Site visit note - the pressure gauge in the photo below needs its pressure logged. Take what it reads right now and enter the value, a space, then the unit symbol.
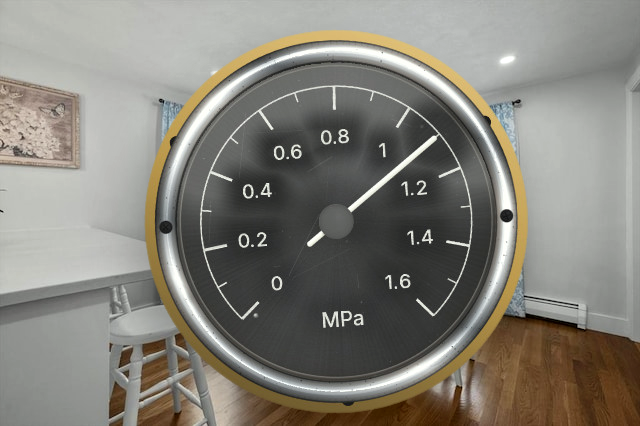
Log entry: 1.1 MPa
